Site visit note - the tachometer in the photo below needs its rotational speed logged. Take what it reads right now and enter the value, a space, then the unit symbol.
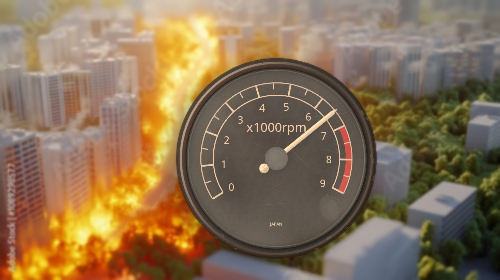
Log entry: 6500 rpm
